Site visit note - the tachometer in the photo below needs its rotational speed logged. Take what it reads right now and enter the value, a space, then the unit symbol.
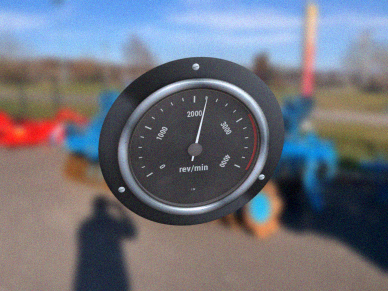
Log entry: 2200 rpm
